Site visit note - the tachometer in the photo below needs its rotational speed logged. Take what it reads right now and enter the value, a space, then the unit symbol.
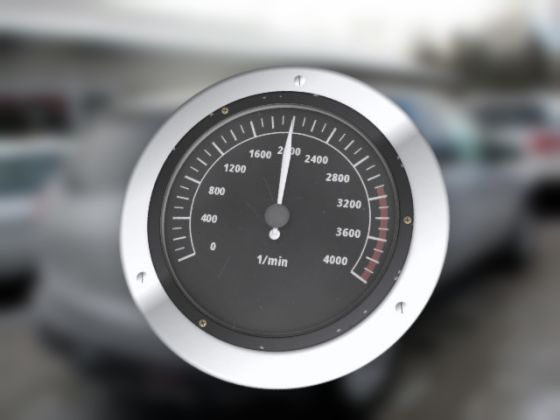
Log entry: 2000 rpm
